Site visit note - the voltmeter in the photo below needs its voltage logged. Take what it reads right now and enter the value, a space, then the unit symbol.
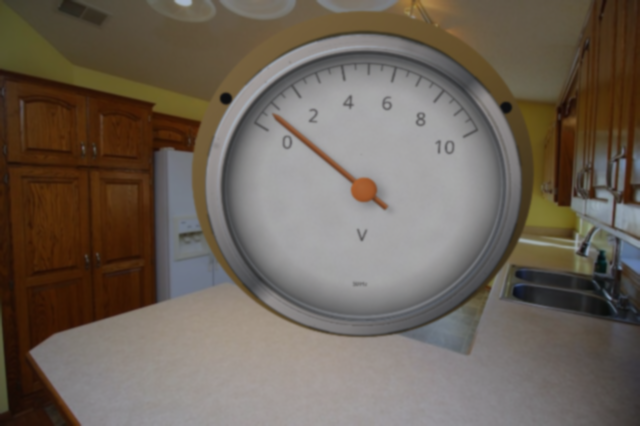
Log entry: 0.75 V
